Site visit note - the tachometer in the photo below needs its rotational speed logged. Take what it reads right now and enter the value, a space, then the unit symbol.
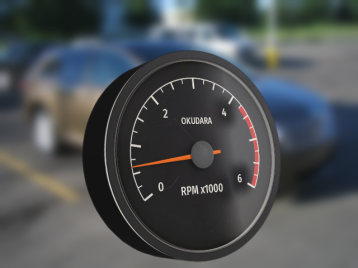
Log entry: 625 rpm
